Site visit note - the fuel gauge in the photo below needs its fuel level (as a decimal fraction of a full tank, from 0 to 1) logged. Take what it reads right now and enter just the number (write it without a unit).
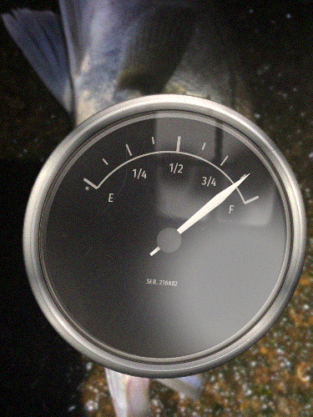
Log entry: 0.875
